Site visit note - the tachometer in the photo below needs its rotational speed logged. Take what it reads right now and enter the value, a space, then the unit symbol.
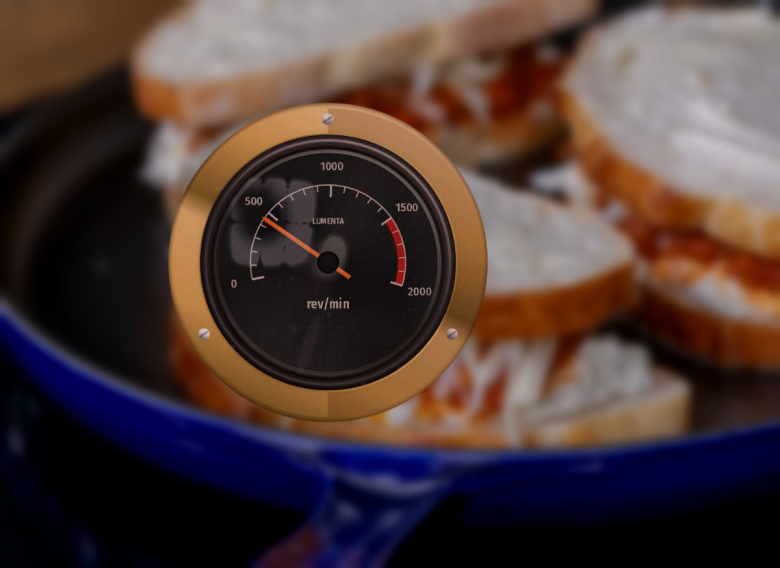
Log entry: 450 rpm
